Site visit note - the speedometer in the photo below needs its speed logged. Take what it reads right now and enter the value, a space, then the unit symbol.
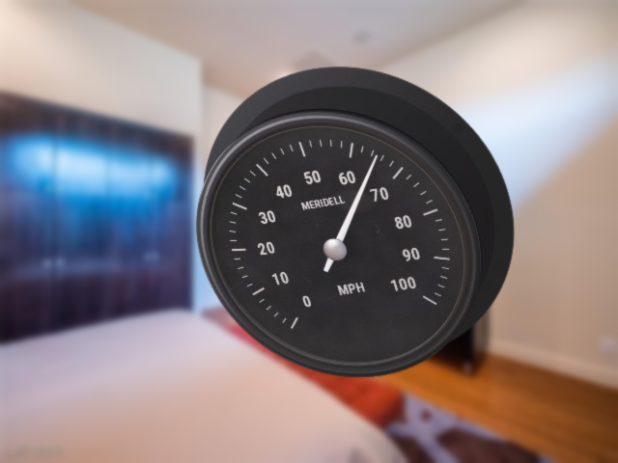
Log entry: 65 mph
